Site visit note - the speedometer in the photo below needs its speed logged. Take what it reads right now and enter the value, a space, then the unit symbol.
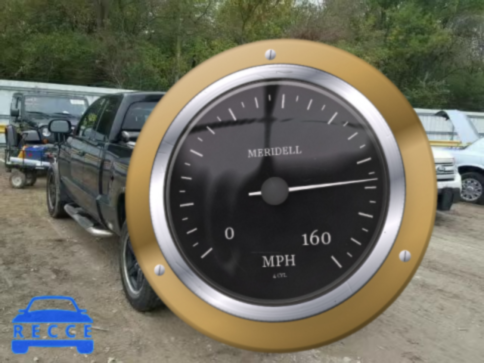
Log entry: 127.5 mph
